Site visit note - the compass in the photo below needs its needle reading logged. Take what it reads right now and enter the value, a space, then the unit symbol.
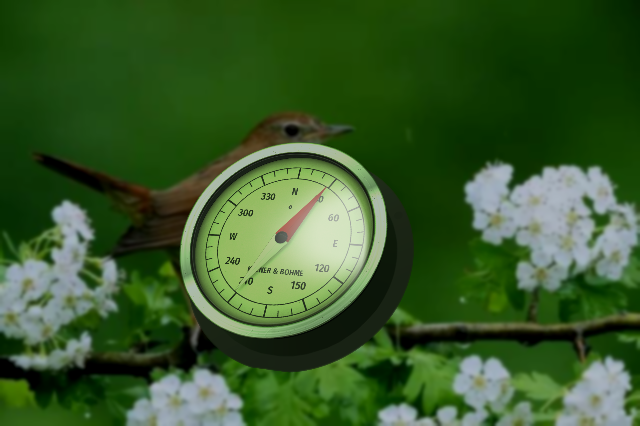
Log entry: 30 °
